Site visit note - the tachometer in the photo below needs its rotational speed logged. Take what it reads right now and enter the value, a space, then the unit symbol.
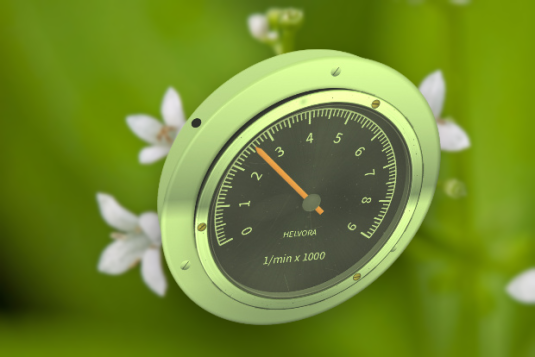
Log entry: 2600 rpm
